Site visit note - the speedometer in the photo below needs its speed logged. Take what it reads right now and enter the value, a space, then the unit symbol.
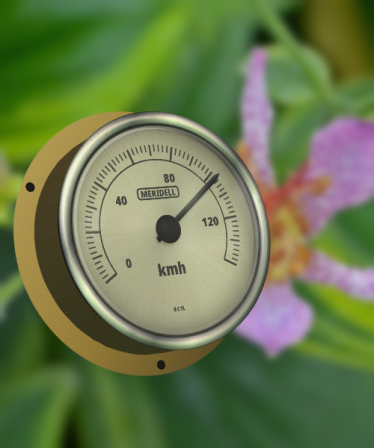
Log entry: 102 km/h
